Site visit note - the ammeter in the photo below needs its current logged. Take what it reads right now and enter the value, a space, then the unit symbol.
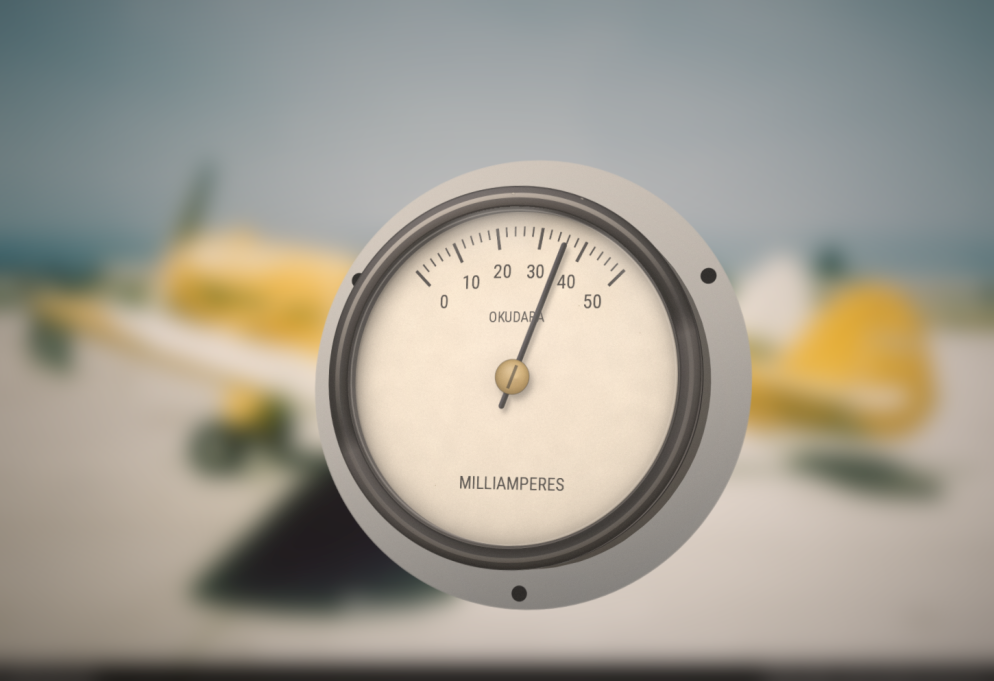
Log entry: 36 mA
